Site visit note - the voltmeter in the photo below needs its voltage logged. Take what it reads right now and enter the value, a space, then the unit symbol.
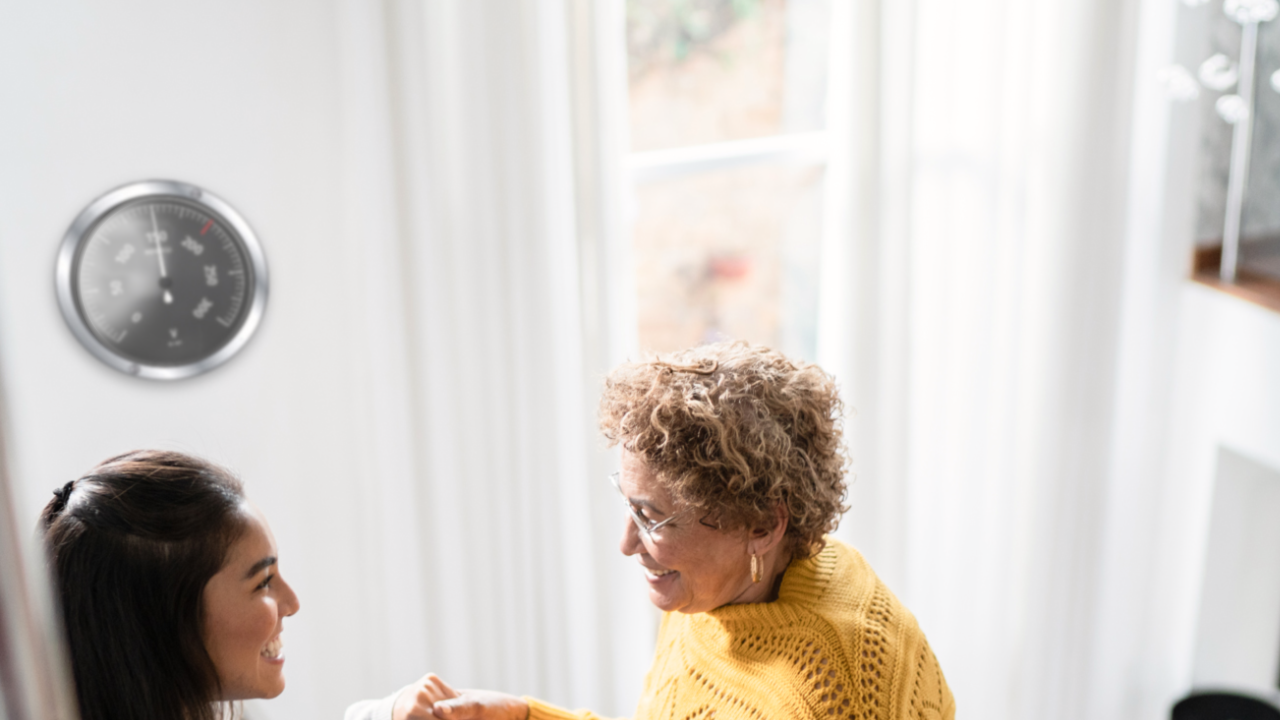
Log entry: 150 V
